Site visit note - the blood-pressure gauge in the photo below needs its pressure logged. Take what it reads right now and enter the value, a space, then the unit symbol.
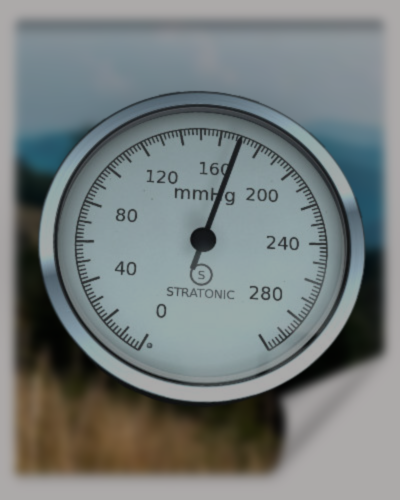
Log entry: 170 mmHg
